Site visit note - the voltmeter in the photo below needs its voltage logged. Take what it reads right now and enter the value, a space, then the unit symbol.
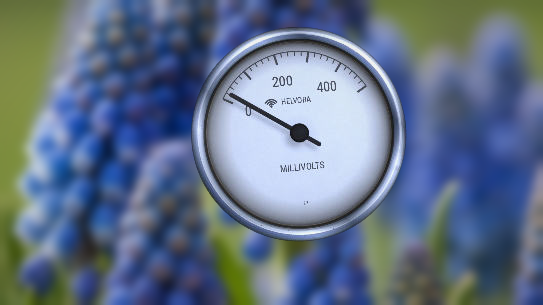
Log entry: 20 mV
